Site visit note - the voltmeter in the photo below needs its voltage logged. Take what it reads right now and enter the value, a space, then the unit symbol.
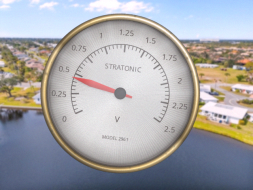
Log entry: 0.45 V
